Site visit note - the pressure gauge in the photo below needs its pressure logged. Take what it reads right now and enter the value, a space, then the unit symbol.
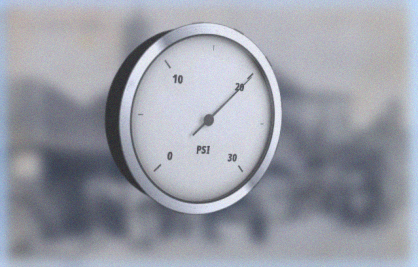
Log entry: 20 psi
